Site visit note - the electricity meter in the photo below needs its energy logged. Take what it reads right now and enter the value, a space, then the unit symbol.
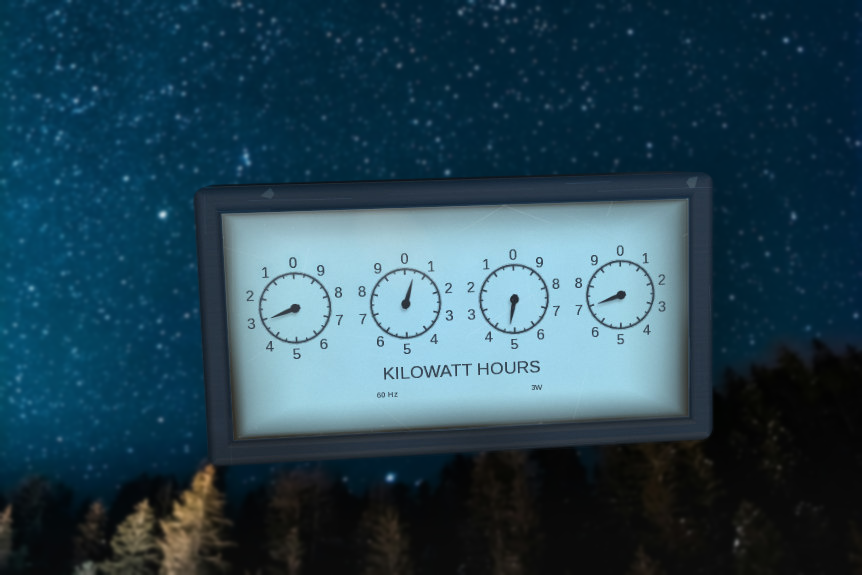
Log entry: 3047 kWh
